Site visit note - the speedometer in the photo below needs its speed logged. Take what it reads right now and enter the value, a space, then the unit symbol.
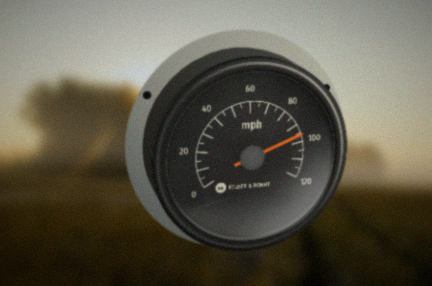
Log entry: 95 mph
